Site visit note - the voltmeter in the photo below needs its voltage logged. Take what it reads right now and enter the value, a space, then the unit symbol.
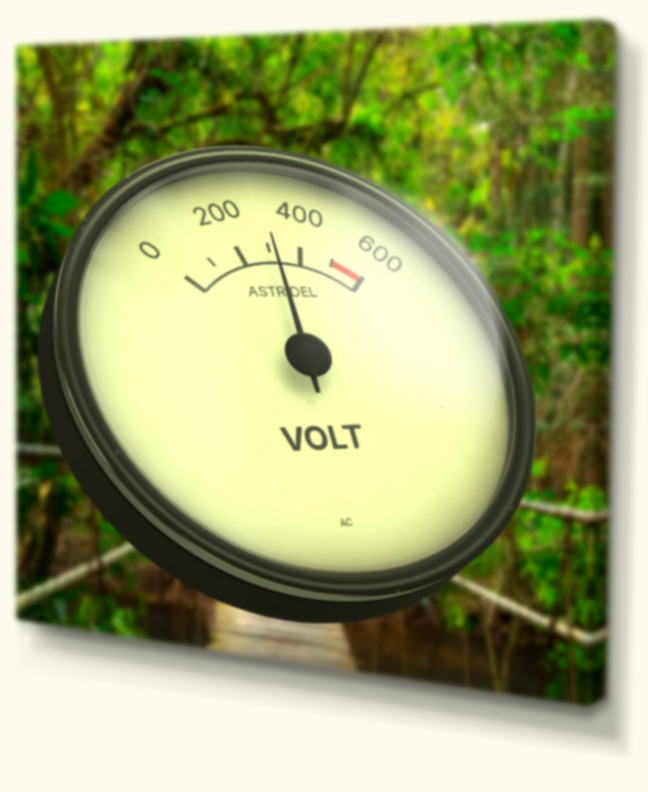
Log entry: 300 V
